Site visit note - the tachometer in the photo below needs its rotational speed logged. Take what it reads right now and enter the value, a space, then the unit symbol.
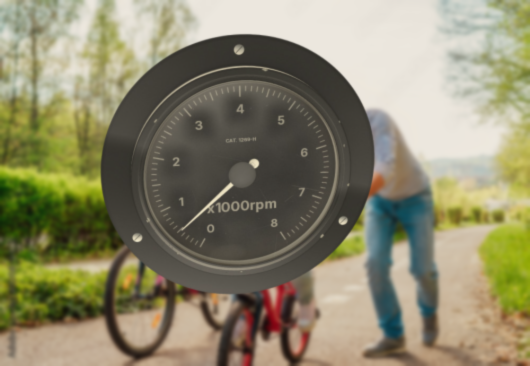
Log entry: 500 rpm
